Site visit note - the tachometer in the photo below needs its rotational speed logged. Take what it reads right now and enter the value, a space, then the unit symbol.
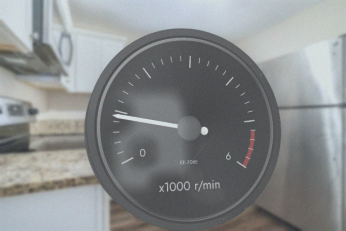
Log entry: 900 rpm
